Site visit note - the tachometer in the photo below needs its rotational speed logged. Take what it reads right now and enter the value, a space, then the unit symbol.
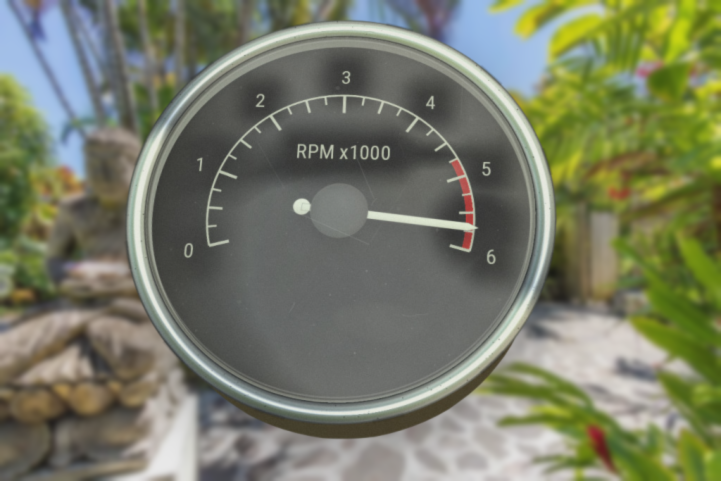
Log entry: 5750 rpm
